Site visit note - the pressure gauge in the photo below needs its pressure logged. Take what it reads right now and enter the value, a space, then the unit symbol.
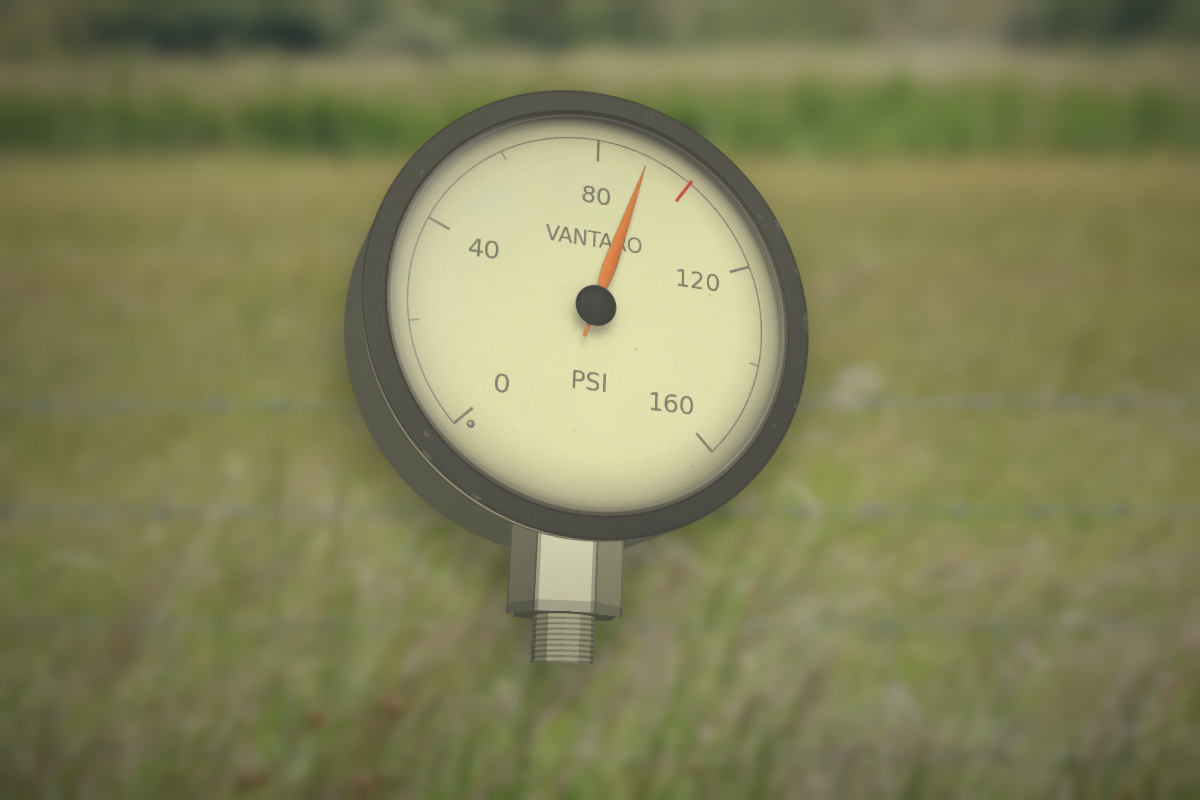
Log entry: 90 psi
